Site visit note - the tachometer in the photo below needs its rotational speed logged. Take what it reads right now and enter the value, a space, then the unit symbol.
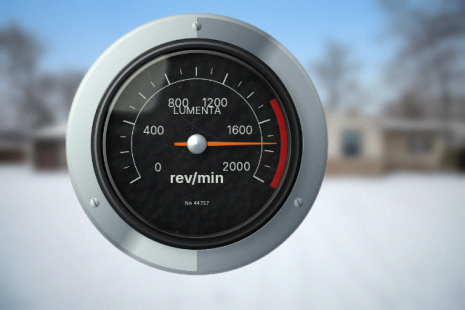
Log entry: 1750 rpm
